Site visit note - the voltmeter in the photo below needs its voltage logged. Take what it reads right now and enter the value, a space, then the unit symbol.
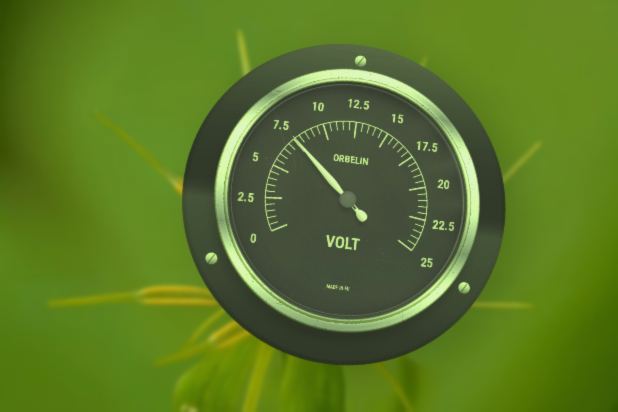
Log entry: 7.5 V
